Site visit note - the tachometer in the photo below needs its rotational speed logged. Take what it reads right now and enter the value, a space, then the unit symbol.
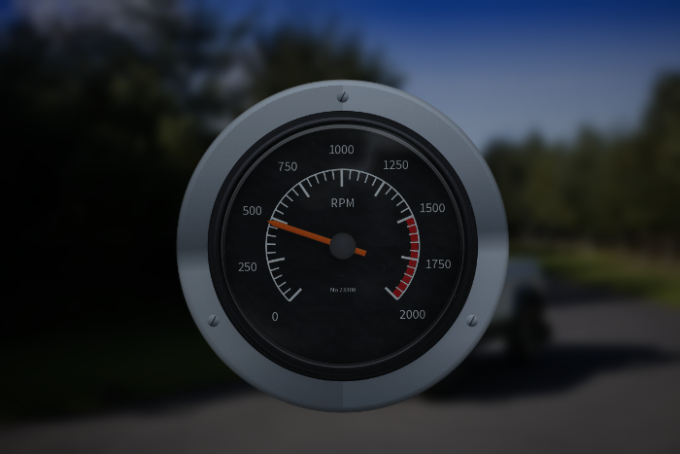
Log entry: 475 rpm
